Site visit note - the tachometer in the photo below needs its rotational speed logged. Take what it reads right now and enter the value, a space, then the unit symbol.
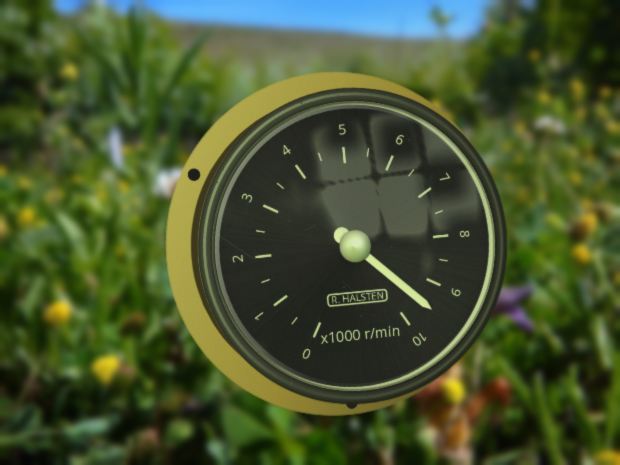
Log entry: 9500 rpm
